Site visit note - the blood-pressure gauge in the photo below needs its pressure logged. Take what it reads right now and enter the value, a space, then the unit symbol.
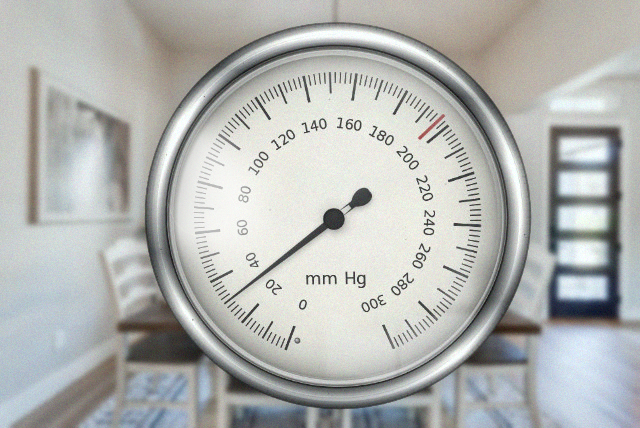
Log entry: 30 mmHg
